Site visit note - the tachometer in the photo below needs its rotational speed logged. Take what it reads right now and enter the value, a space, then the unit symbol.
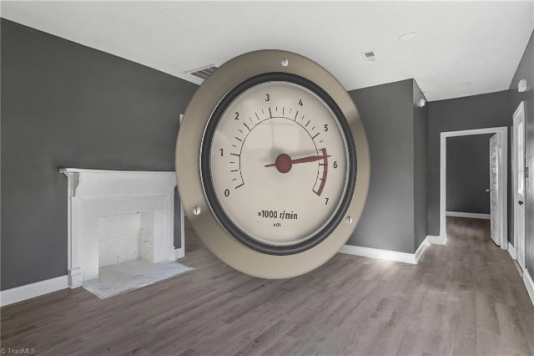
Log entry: 5750 rpm
